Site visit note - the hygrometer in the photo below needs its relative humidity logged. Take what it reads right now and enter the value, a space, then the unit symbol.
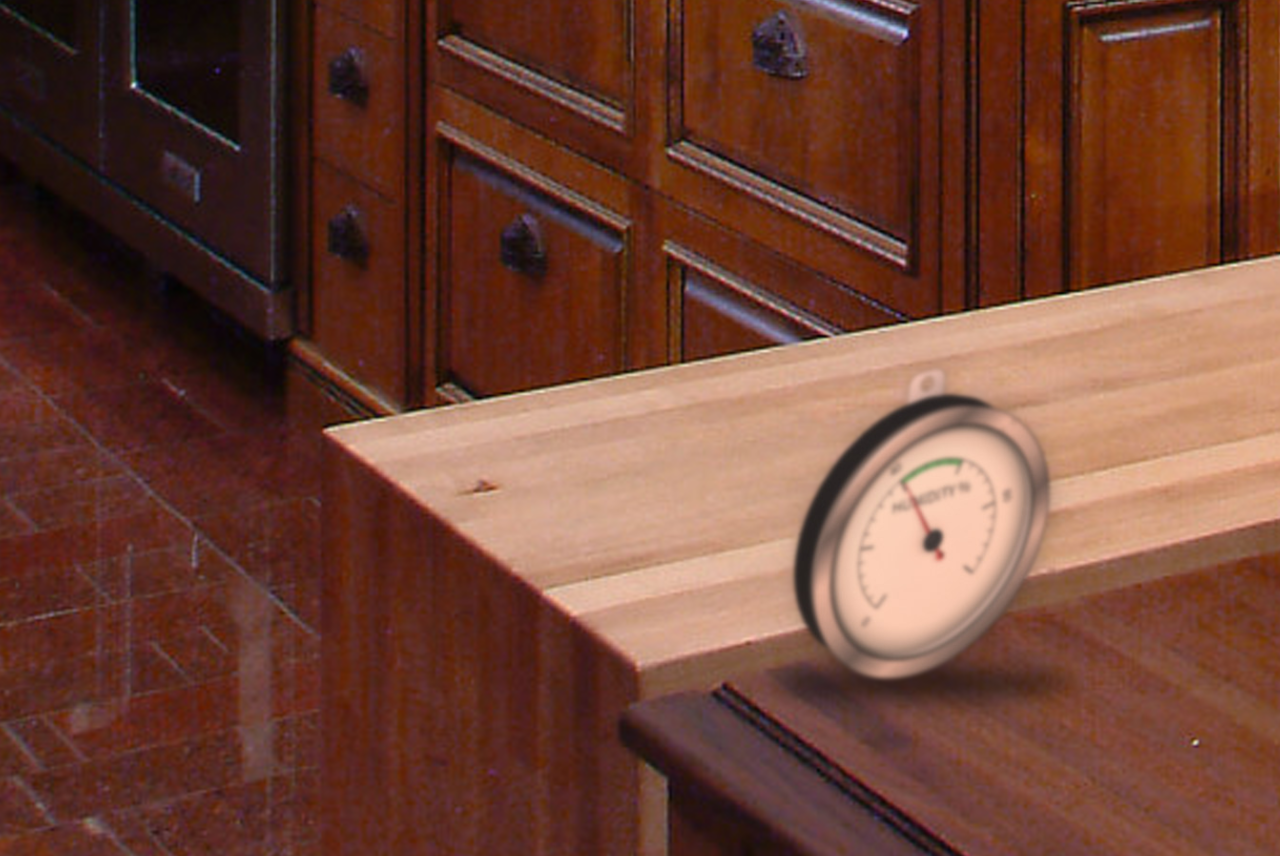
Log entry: 40 %
